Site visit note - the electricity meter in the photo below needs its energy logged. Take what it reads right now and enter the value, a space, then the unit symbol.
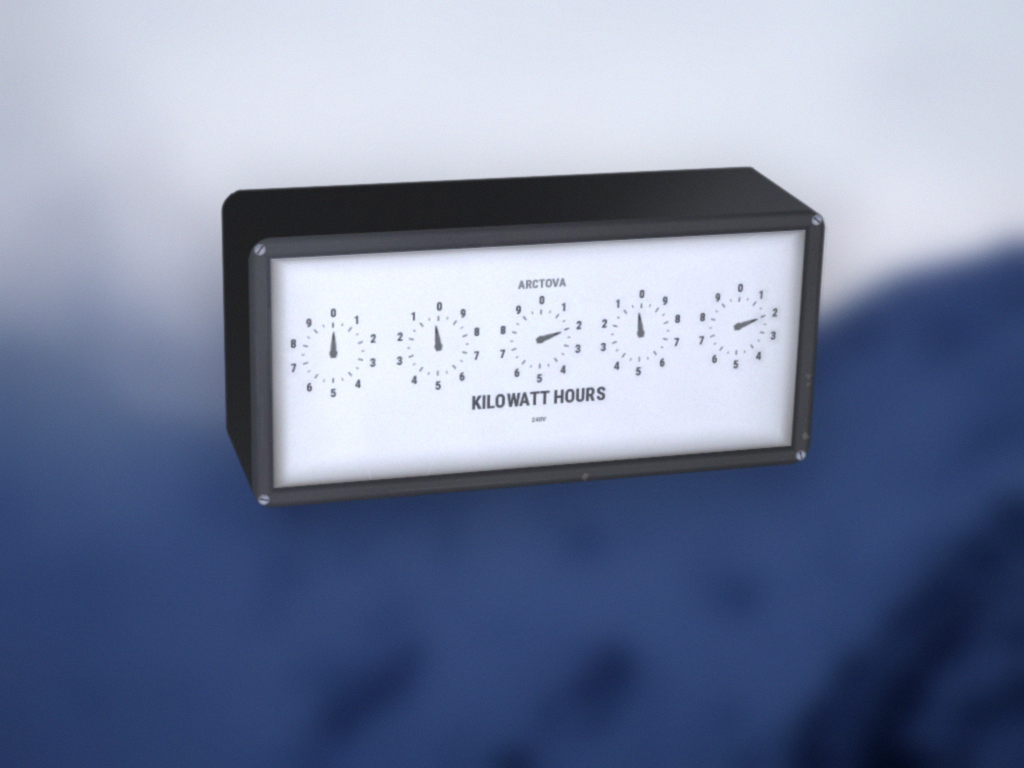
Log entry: 202 kWh
